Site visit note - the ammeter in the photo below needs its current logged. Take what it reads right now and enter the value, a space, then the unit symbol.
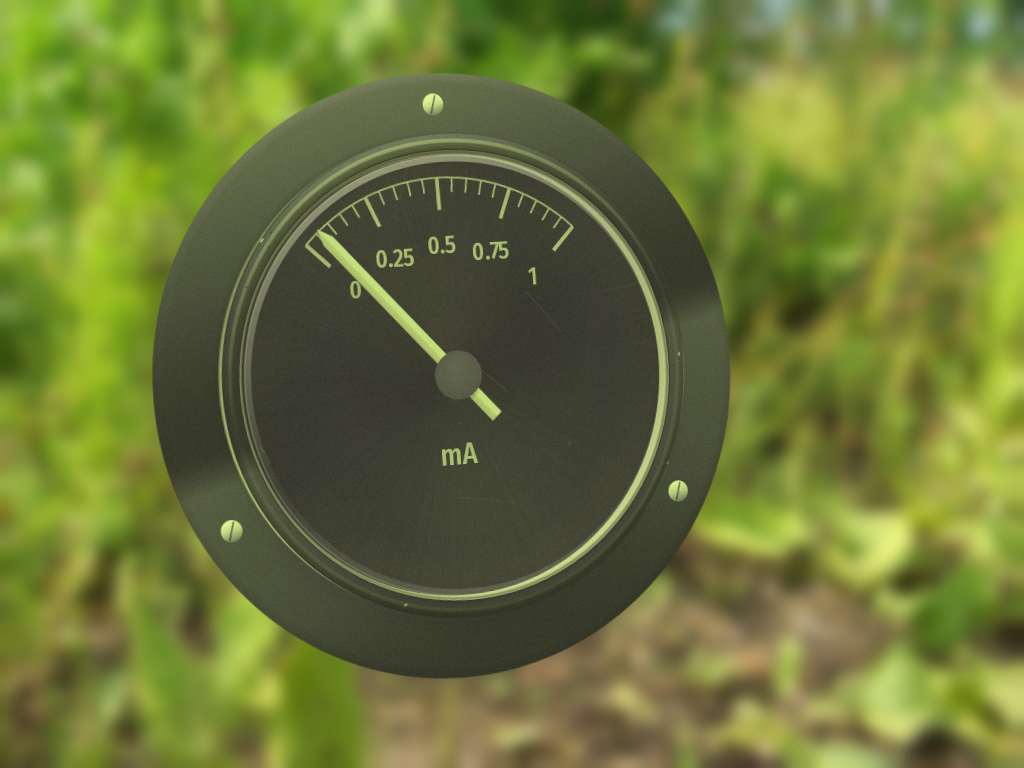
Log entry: 0.05 mA
